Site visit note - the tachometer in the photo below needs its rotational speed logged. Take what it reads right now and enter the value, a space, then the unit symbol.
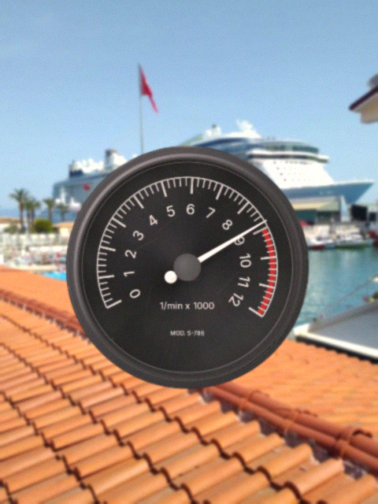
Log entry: 8800 rpm
